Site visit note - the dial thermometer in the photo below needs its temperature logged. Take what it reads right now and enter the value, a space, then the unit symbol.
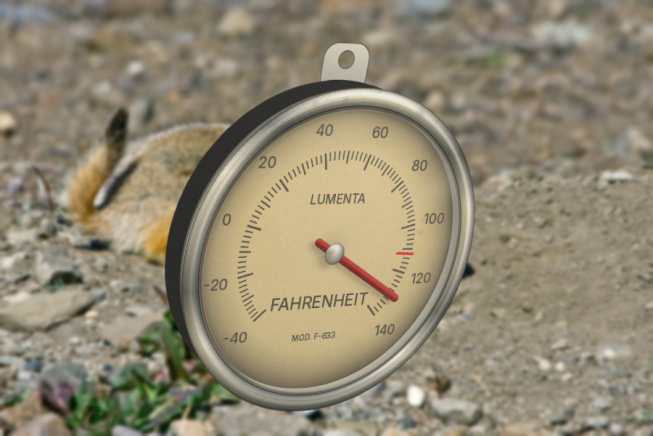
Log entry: 130 °F
